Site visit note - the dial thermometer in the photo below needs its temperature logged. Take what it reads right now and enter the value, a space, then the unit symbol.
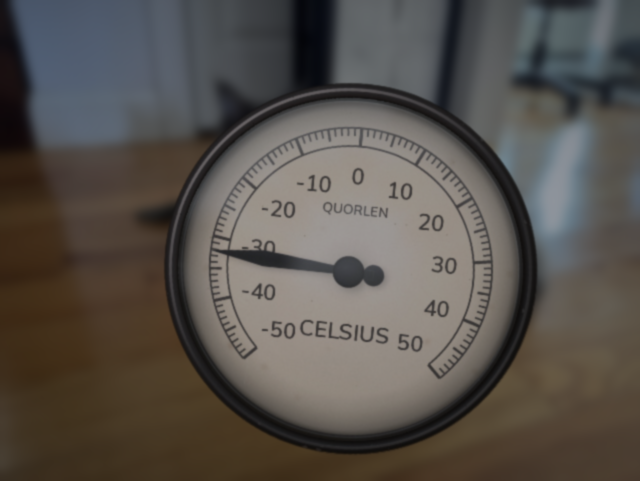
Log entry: -32 °C
